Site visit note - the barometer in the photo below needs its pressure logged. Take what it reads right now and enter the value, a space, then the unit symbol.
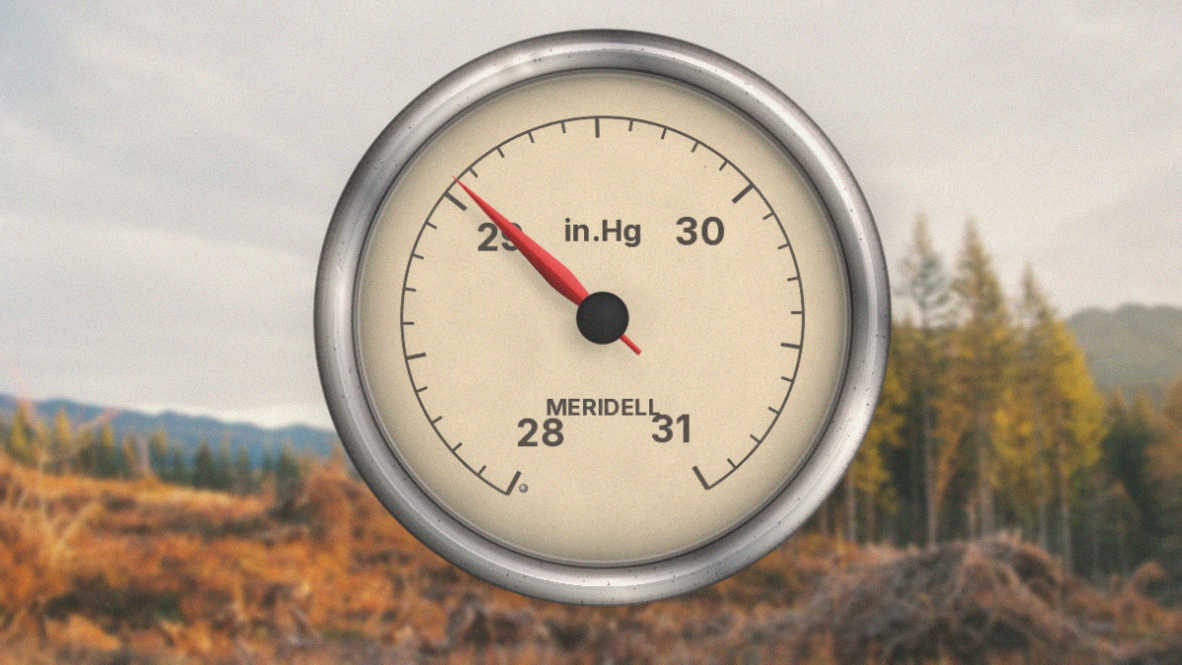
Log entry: 29.05 inHg
